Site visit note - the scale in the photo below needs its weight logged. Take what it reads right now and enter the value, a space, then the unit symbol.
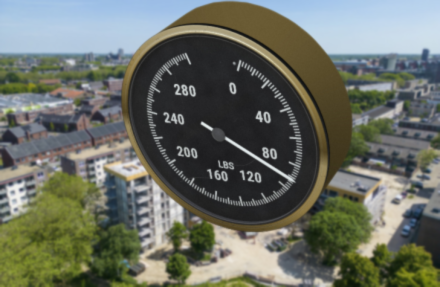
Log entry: 90 lb
